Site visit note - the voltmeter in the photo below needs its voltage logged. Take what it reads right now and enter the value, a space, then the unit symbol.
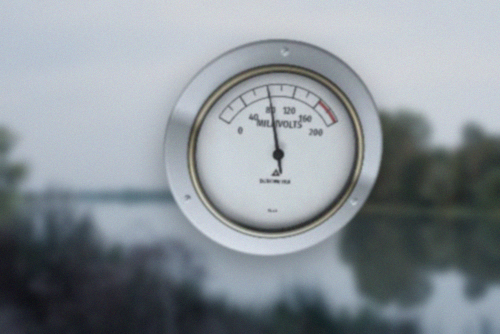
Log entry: 80 mV
